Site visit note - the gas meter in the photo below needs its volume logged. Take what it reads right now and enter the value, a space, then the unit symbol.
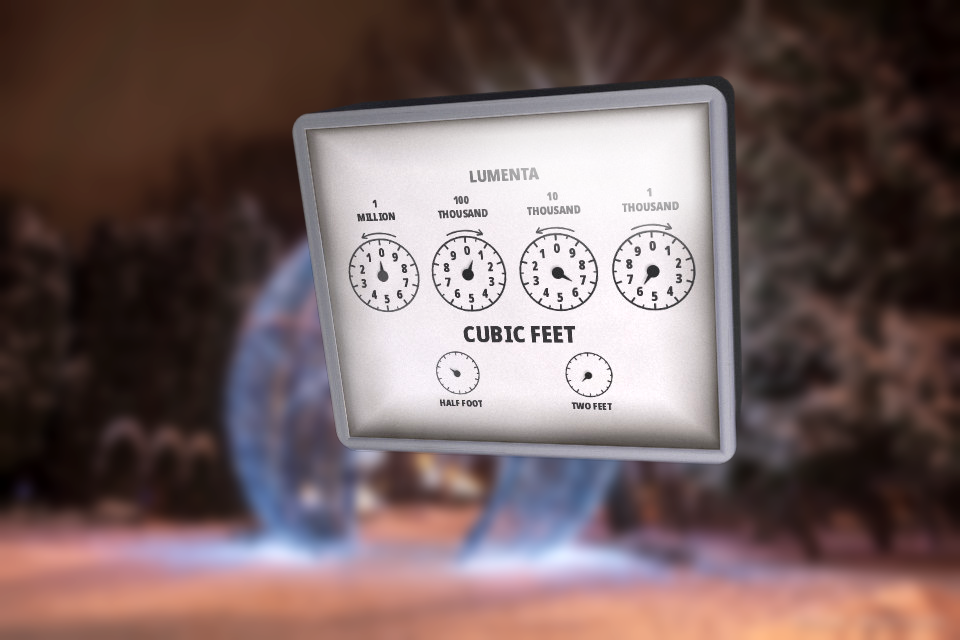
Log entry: 6600 ft³
